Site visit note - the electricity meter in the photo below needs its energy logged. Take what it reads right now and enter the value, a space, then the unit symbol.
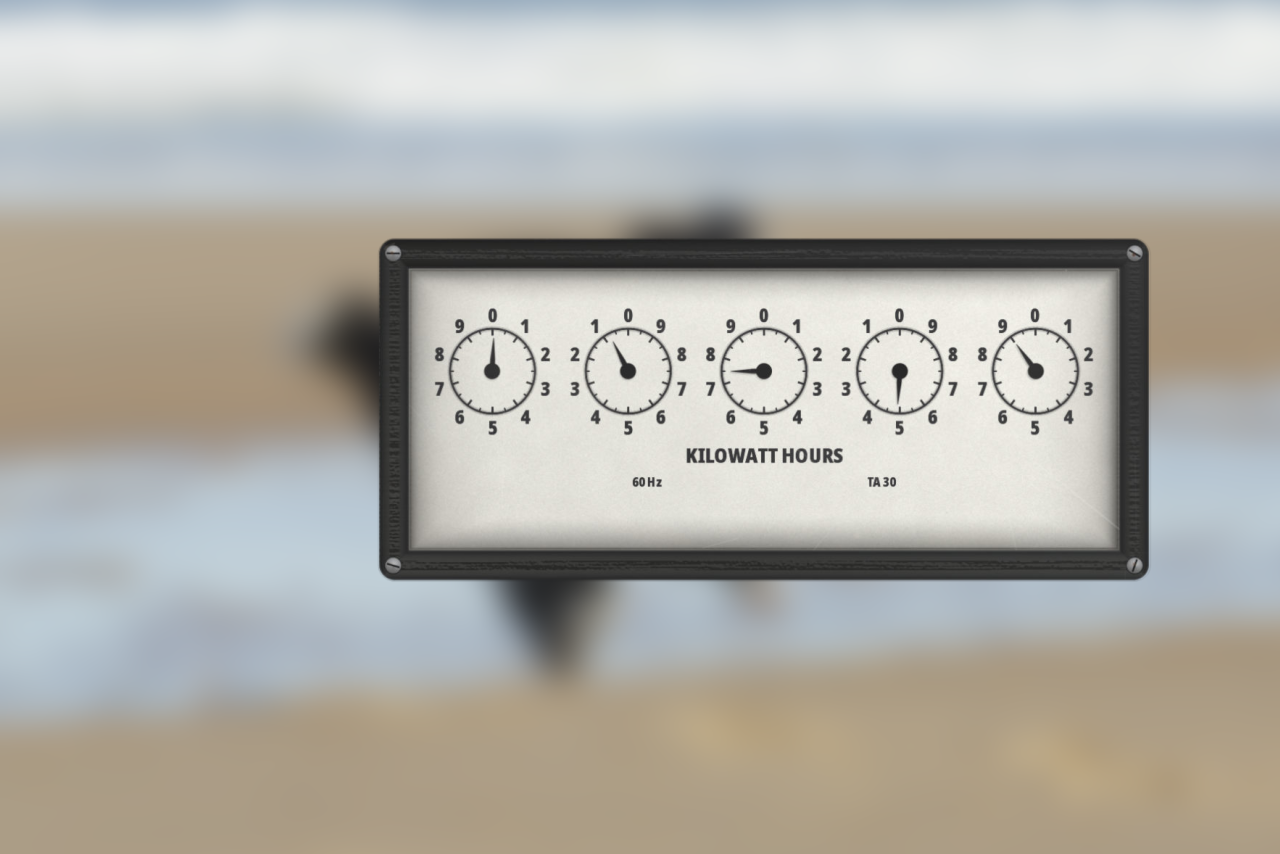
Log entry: 749 kWh
